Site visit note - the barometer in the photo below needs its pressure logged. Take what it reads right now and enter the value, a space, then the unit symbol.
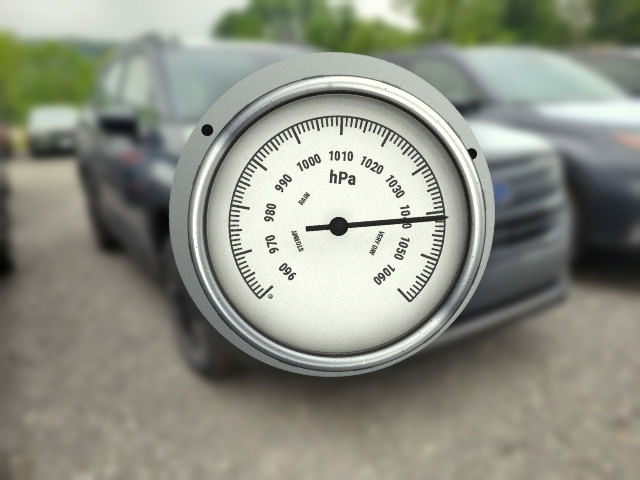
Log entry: 1041 hPa
